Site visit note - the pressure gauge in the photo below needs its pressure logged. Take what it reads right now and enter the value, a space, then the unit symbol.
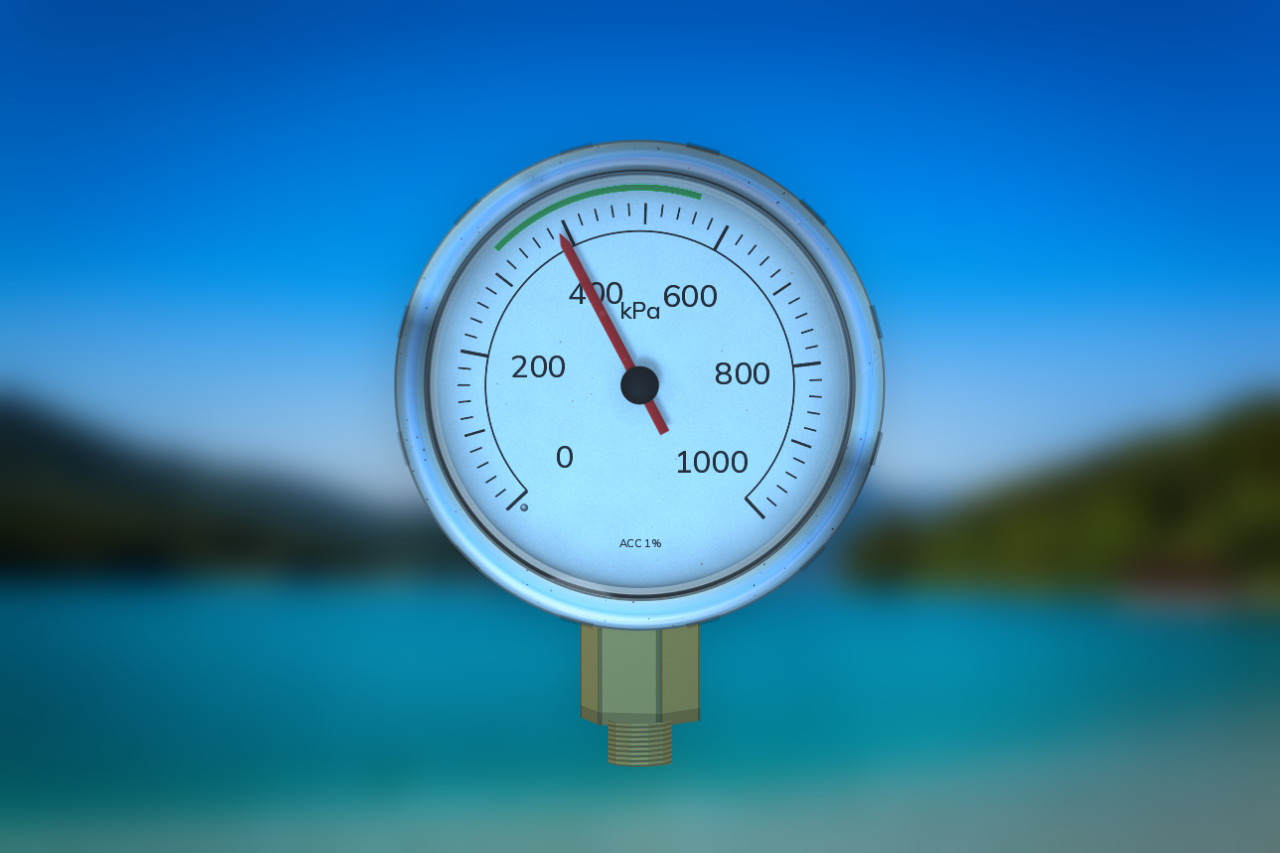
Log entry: 390 kPa
